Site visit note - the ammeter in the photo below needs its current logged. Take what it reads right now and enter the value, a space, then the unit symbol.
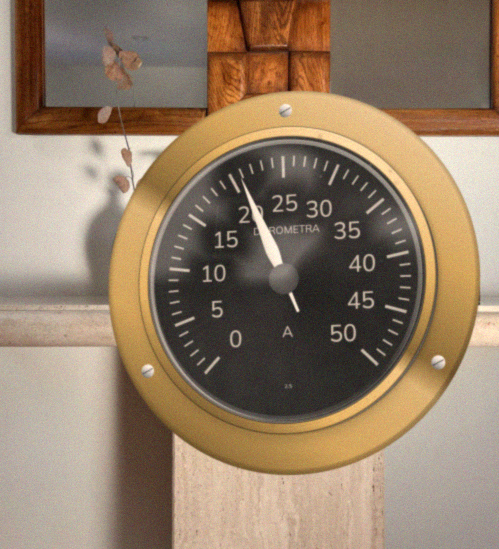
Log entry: 21 A
